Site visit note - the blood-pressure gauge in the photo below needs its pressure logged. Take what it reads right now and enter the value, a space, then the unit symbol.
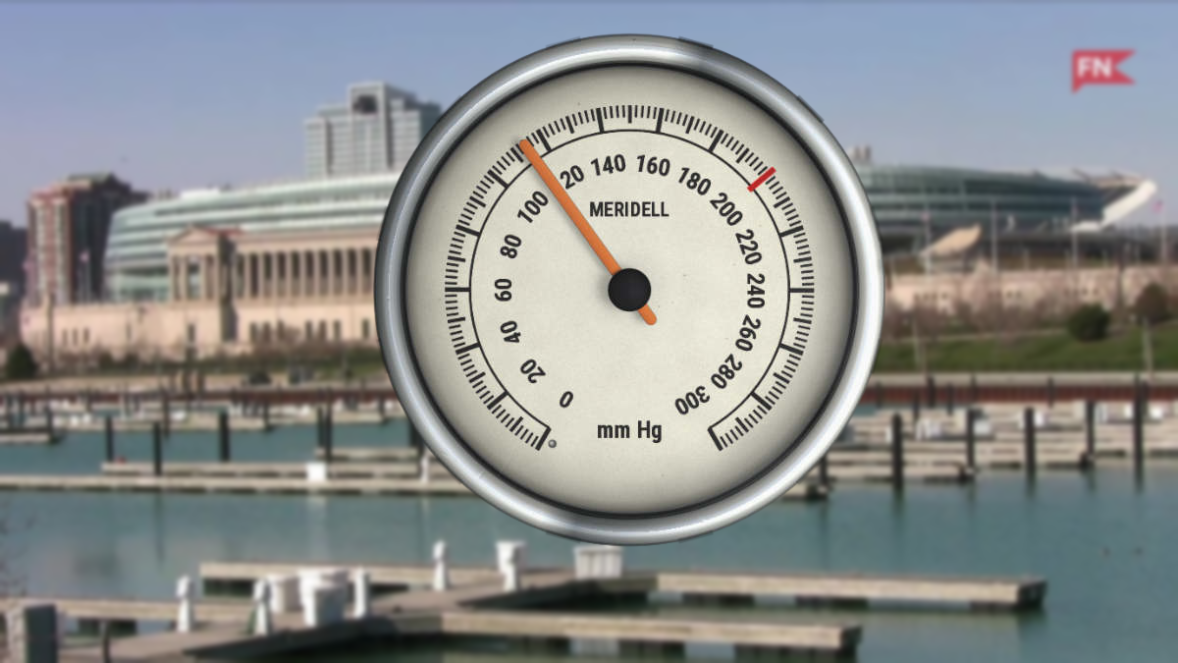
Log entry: 114 mmHg
